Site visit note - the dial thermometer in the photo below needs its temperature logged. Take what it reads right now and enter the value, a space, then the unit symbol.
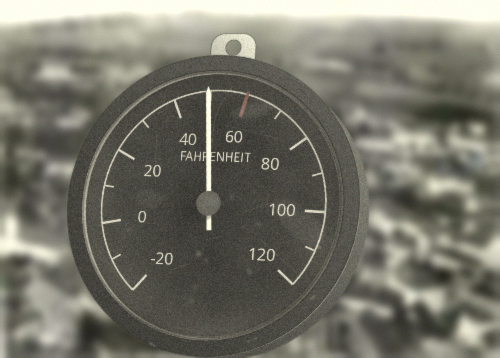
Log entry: 50 °F
